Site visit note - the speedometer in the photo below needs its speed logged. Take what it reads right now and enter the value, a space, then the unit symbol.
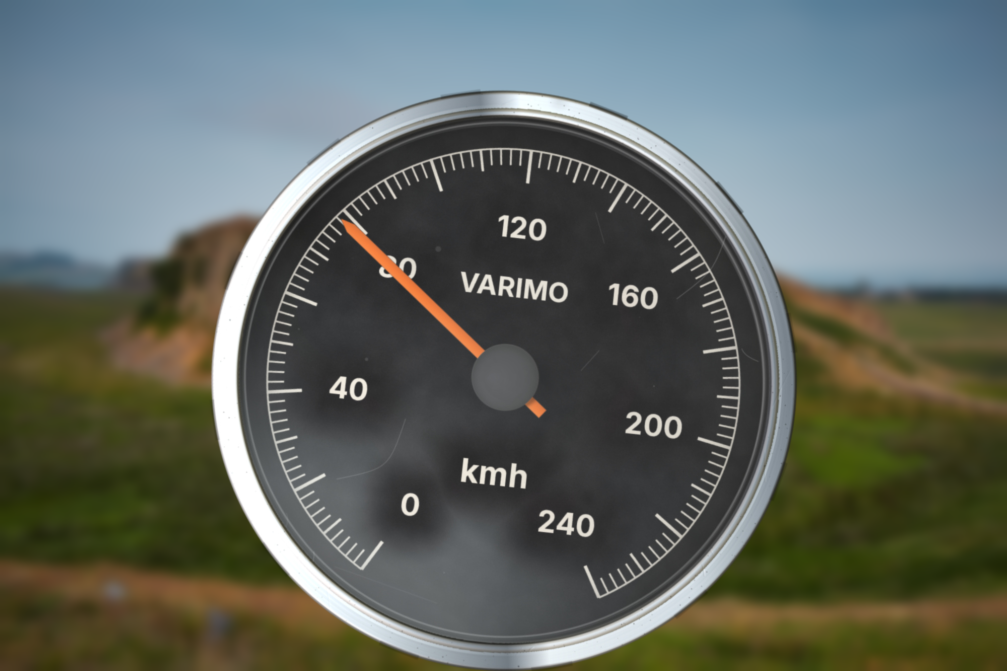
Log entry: 78 km/h
